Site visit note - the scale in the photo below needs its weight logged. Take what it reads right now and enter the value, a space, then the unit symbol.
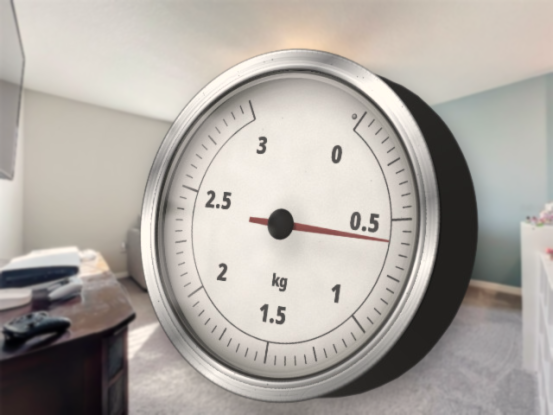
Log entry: 0.6 kg
